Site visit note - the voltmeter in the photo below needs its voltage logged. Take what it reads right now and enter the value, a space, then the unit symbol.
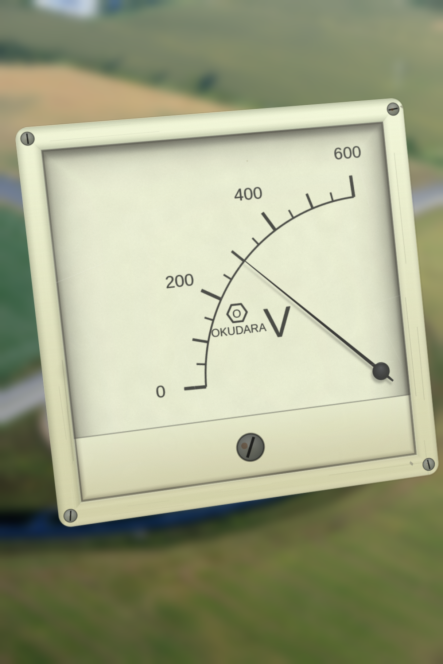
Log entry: 300 V
